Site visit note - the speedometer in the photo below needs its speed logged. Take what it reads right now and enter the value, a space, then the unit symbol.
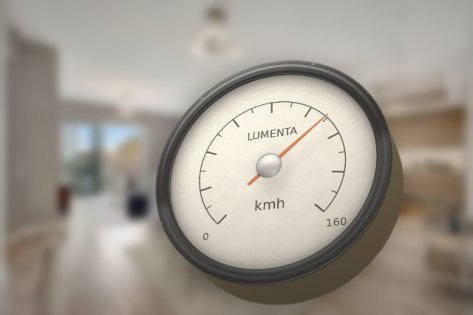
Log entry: 110 km/h
